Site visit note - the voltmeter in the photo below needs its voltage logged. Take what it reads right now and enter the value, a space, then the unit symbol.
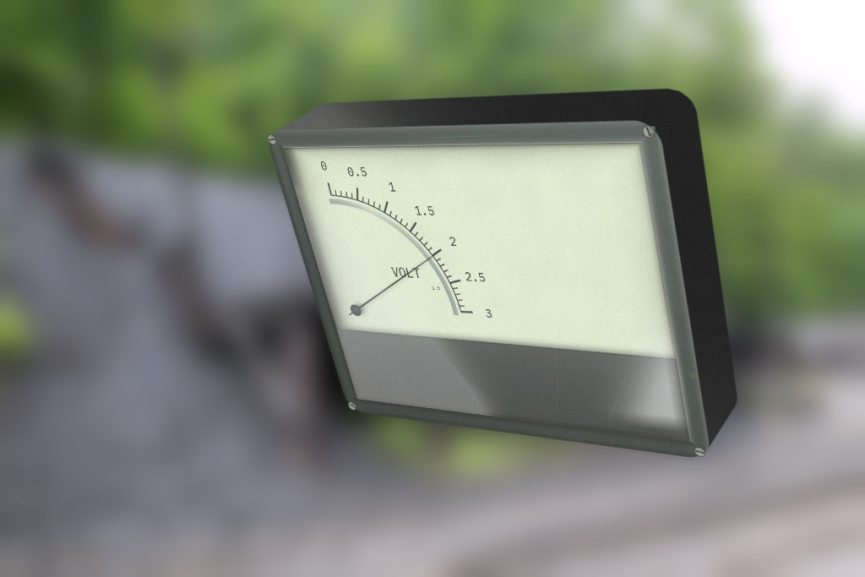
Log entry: 2 V
